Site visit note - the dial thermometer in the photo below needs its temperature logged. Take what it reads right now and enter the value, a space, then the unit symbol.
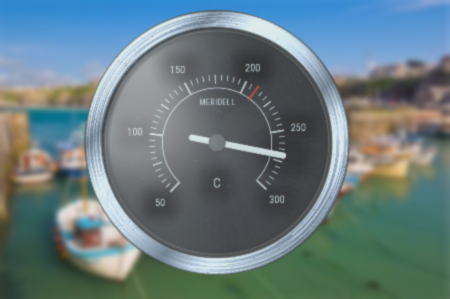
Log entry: 270 °C
